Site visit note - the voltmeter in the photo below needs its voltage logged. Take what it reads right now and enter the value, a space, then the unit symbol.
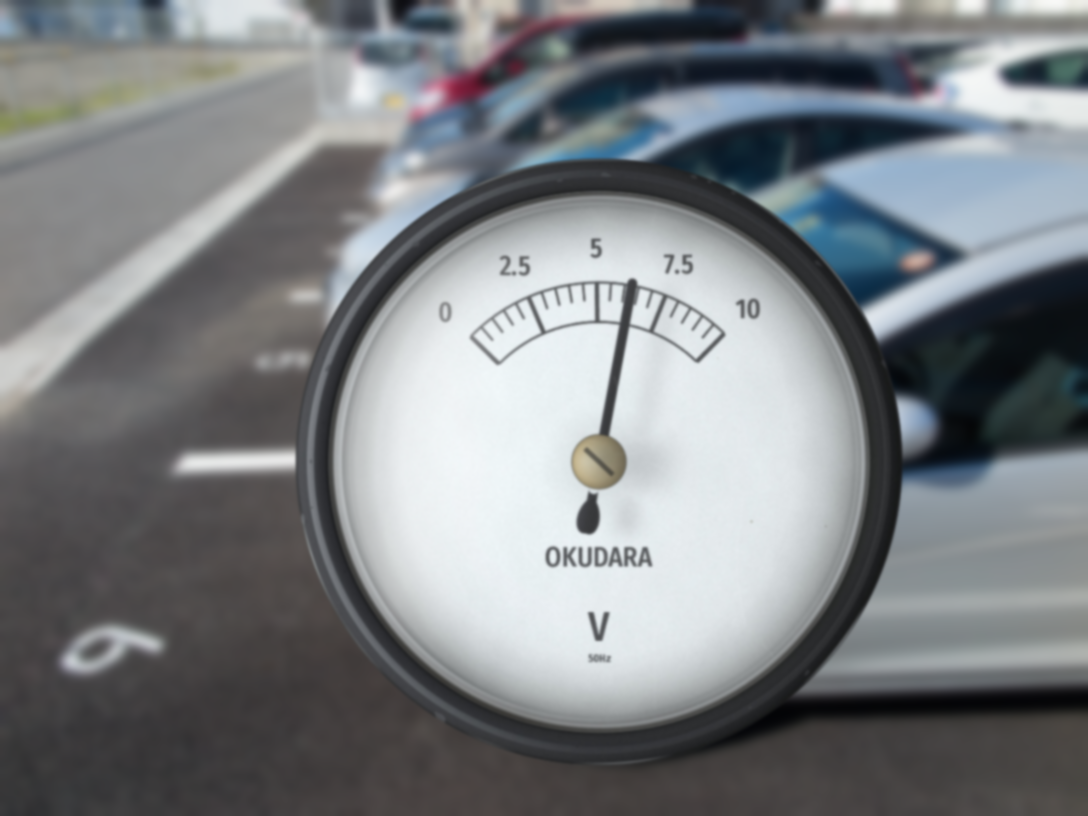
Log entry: 6.25 V
